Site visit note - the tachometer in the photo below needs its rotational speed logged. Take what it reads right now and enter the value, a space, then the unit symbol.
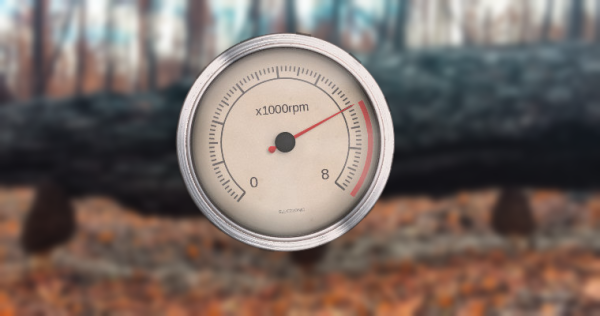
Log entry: 6000 rpm
